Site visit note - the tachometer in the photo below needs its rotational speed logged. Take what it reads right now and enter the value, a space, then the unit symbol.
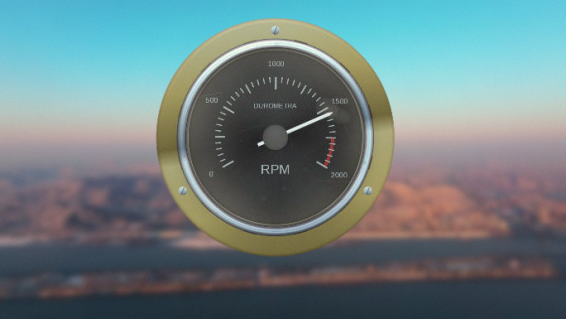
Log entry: 1550 rpm
